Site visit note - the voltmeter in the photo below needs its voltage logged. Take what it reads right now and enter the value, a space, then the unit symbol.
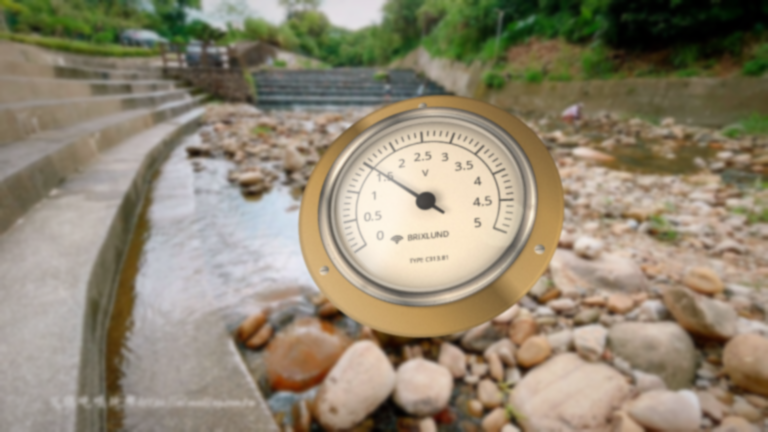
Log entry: 1.5 V
